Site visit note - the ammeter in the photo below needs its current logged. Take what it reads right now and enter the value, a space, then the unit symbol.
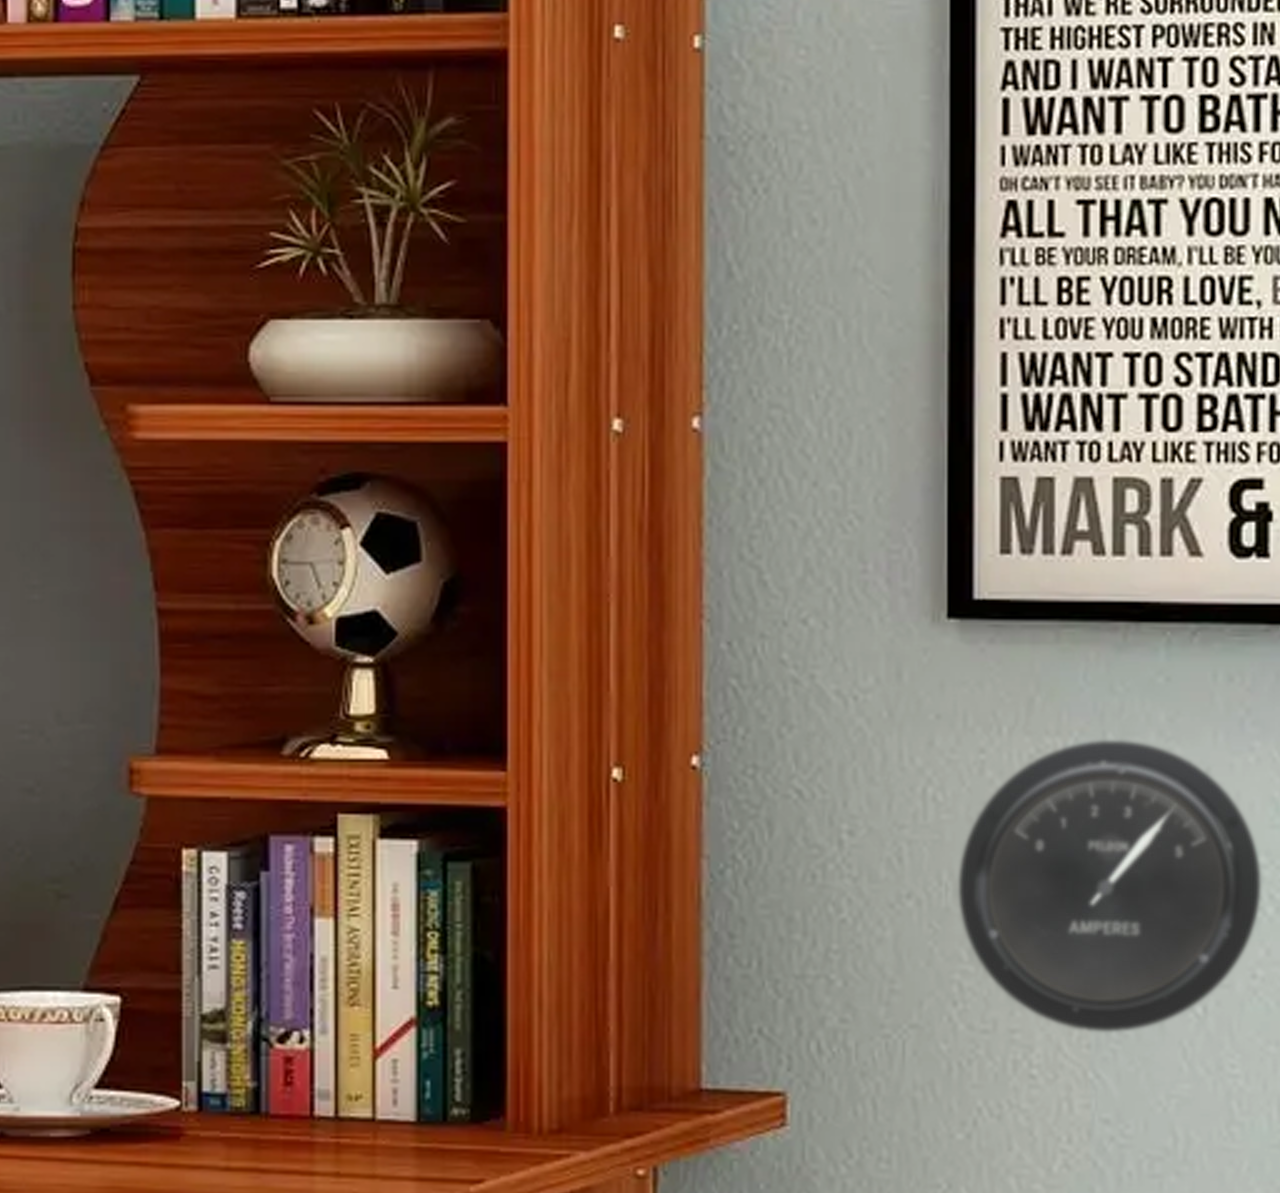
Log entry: 4 A
